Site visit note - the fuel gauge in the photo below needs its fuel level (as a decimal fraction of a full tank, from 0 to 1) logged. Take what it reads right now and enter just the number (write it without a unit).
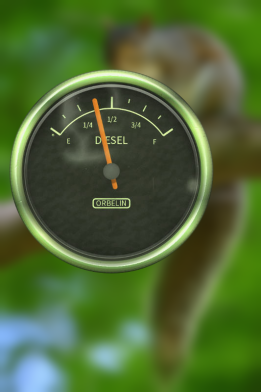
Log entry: 0.375
